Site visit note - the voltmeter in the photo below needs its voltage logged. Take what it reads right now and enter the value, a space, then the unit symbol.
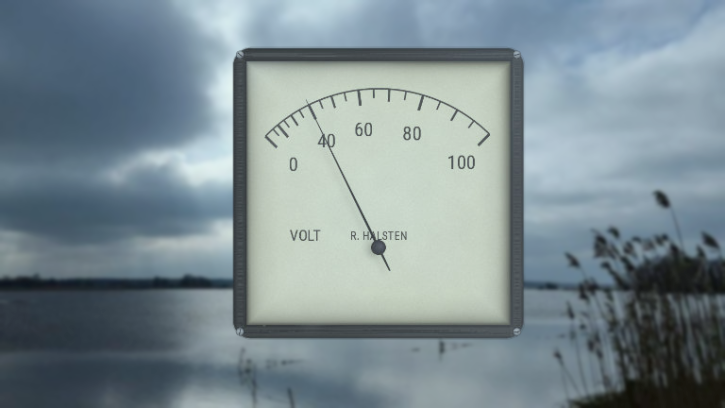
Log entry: 40 V
